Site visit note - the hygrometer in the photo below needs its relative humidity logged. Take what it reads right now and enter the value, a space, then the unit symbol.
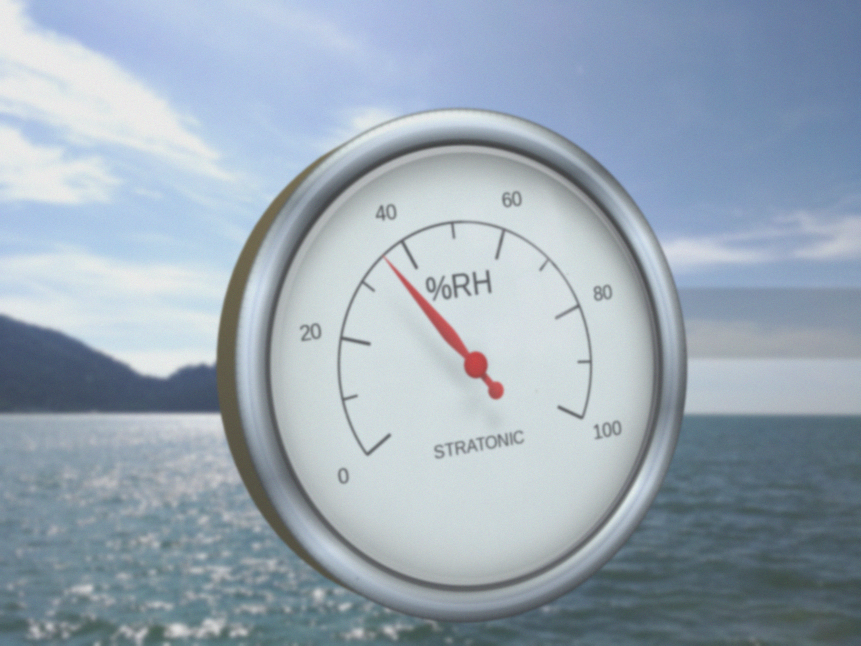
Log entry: 35 %
